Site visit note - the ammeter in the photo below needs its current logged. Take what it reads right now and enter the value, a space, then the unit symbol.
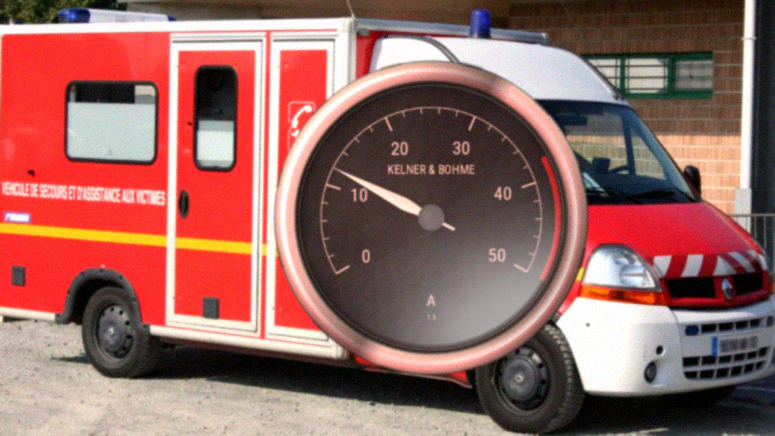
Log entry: 12 A
